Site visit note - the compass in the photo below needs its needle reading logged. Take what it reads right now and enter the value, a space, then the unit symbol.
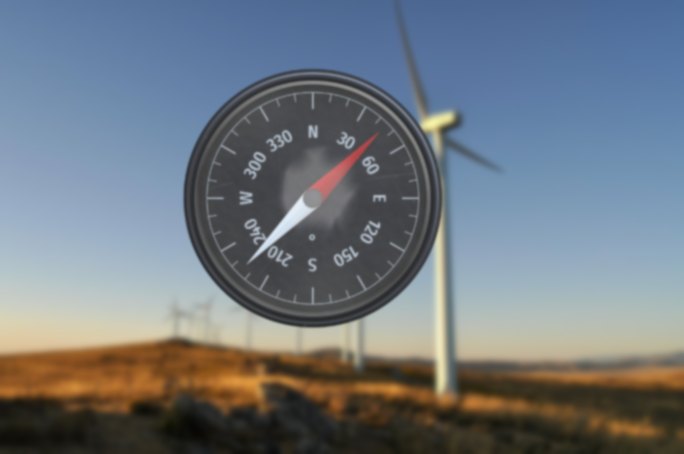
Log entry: 45 °
